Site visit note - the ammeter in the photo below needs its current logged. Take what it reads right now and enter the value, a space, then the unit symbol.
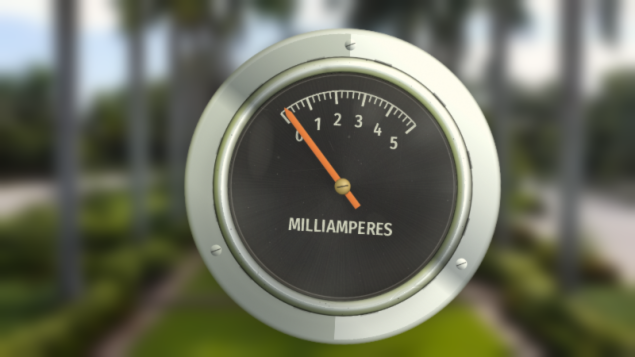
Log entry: 0.2 mA
